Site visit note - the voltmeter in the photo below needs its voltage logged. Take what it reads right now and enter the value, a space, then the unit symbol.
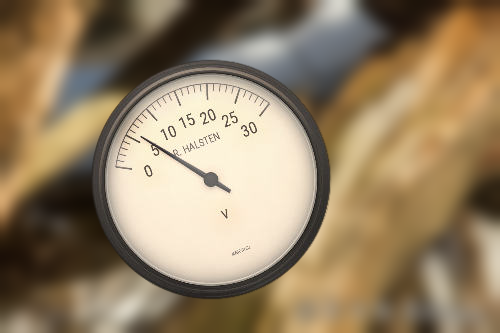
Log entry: 6 V
